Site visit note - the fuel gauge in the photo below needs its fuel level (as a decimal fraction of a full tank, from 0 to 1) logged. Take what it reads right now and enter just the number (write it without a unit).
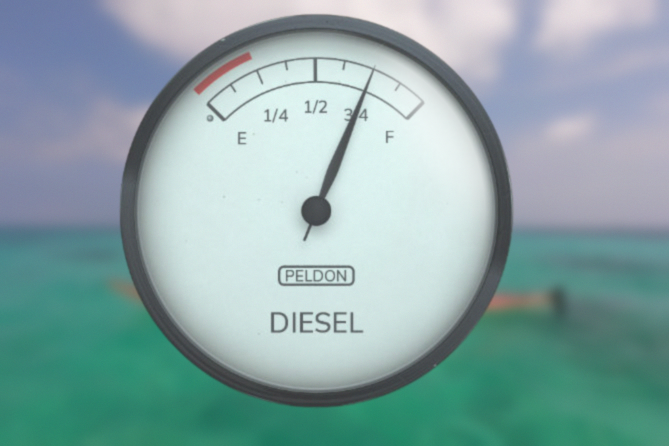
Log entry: 0.75
